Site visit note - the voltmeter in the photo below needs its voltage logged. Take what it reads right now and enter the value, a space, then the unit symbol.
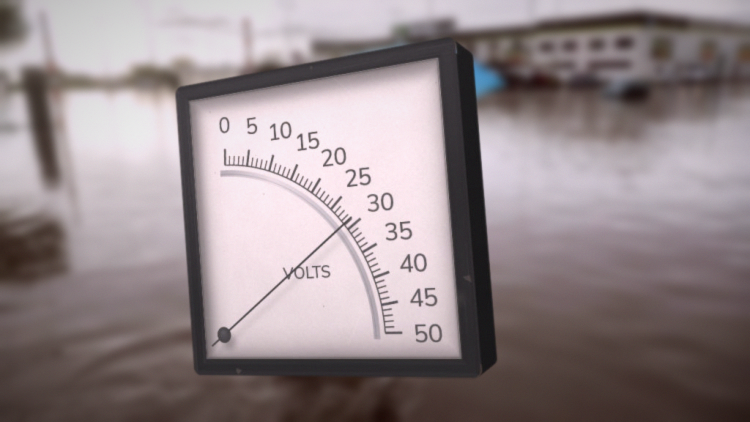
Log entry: 29 V
